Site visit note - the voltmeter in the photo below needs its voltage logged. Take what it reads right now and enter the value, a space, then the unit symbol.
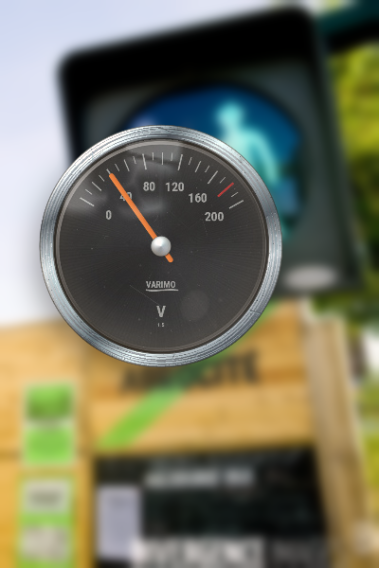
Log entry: 40 V
